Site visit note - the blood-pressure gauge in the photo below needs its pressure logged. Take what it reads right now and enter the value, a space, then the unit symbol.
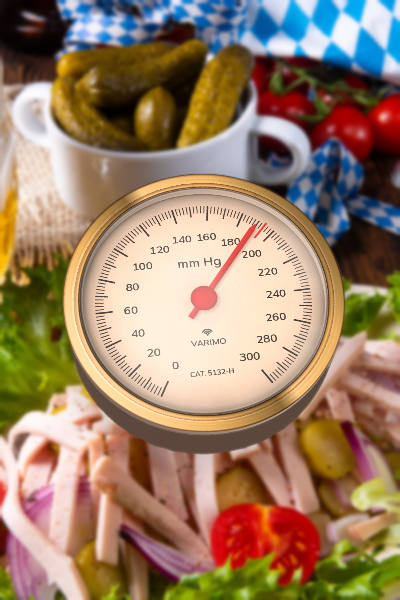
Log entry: 190 mmHg
